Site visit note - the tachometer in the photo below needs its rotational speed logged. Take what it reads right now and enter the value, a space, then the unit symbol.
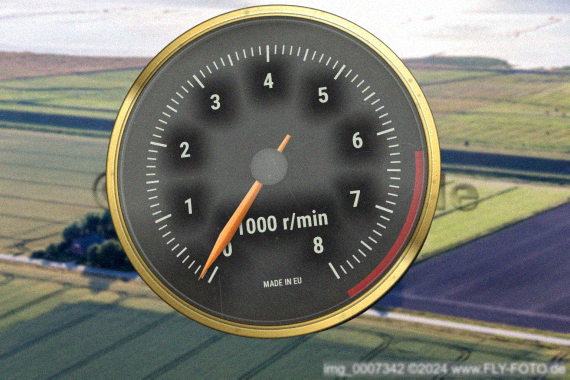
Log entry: 100 rpm
